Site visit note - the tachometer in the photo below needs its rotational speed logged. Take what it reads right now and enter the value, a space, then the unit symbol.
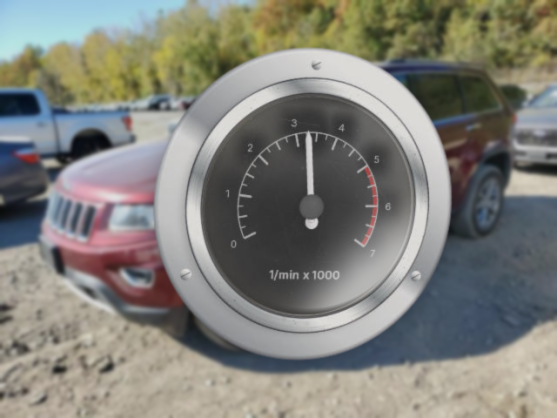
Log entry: 3250 rpm
